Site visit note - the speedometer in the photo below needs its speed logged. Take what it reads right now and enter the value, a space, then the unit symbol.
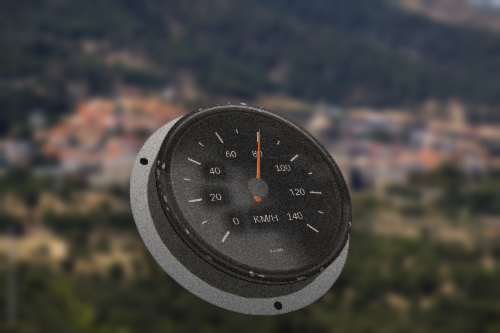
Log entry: 80 km/h
